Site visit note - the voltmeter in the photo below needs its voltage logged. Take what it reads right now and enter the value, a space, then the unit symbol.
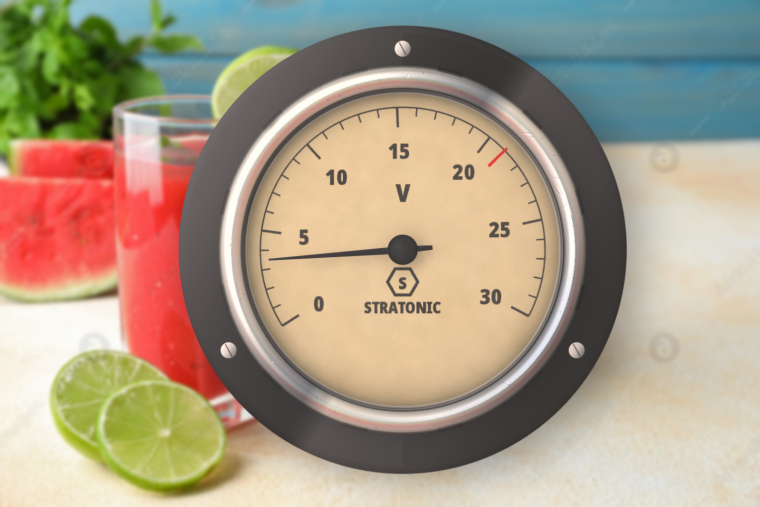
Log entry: 3.5 V
